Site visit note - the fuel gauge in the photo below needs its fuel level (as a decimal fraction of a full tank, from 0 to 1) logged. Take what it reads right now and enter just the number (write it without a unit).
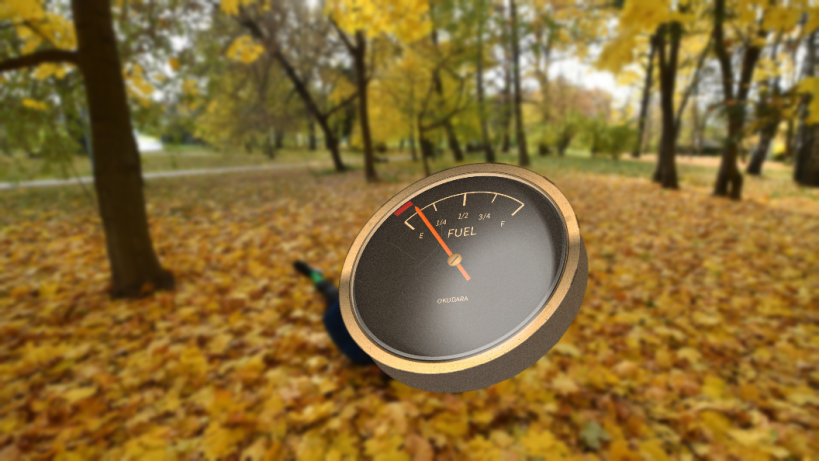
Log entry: 0.125
